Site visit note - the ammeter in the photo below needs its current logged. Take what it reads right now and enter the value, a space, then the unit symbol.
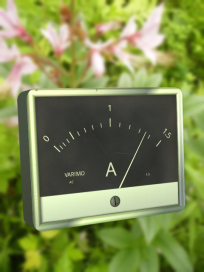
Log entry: 1.35 A
